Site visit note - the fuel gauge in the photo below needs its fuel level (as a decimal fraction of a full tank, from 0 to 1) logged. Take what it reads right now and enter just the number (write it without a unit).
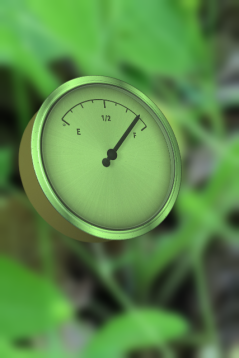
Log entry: 0.875
